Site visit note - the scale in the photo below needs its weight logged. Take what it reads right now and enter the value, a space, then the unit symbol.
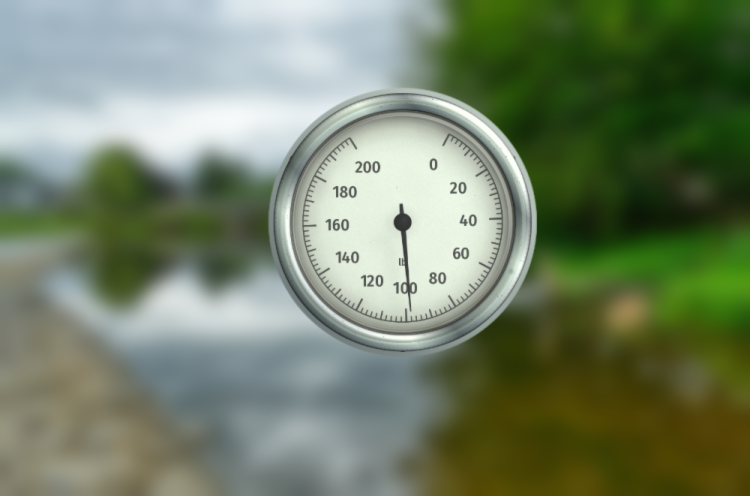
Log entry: 98 lb
